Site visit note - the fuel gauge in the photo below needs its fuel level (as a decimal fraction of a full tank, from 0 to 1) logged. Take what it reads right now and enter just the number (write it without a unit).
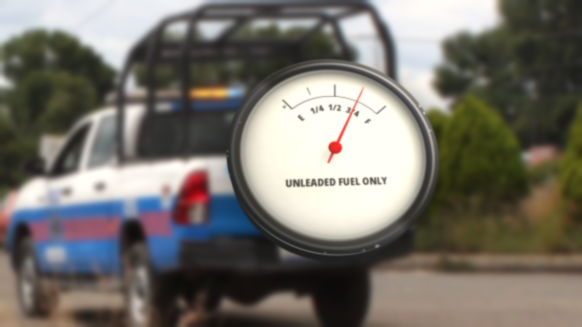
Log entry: 0.75
